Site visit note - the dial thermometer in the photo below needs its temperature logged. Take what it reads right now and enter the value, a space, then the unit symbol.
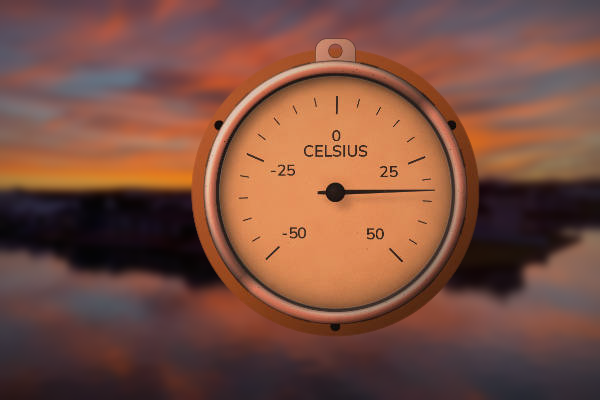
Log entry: 32.5 °C
